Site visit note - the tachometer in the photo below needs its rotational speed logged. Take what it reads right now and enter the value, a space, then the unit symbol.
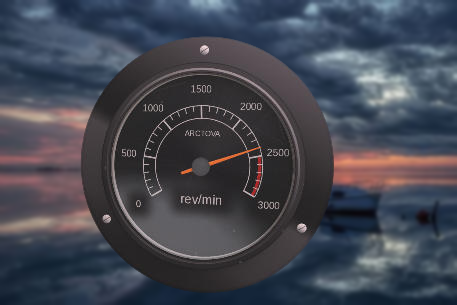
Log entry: 2400 rpm
